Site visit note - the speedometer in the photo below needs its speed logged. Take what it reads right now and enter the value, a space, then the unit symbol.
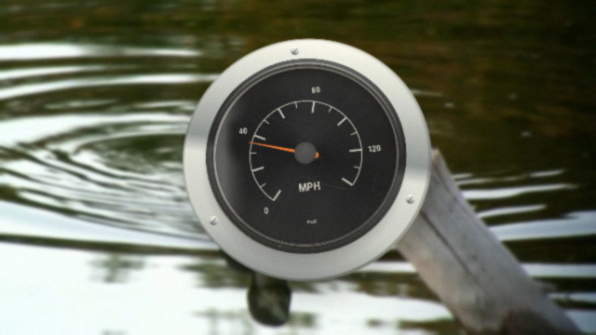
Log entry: 35 mph
